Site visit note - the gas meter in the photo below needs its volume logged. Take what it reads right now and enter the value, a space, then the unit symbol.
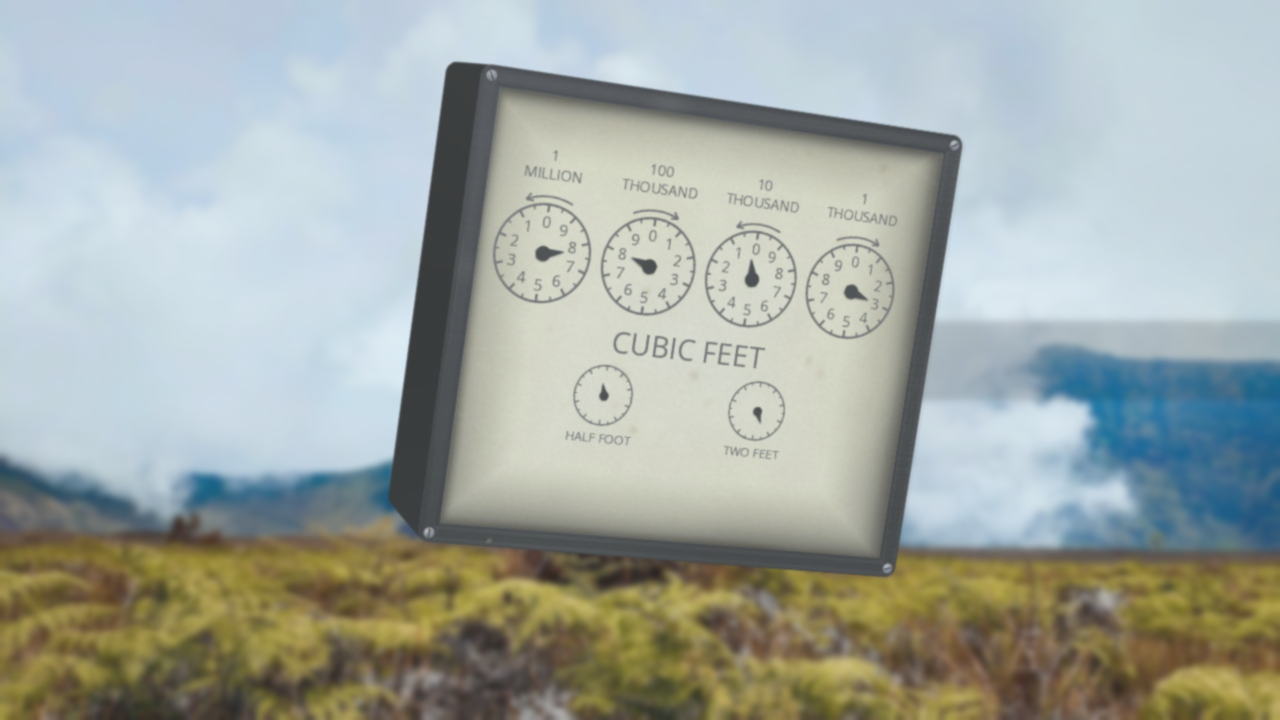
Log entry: 780300 ft³
